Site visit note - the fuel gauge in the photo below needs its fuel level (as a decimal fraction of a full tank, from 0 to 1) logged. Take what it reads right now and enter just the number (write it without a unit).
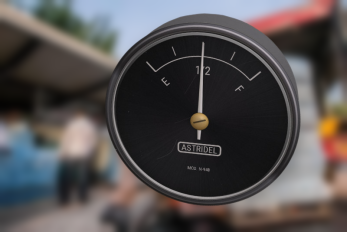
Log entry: 0.5
